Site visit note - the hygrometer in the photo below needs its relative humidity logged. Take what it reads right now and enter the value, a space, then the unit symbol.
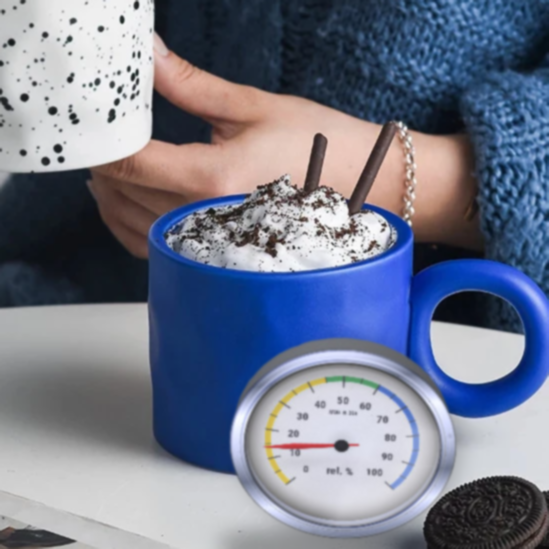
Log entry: 15 %
